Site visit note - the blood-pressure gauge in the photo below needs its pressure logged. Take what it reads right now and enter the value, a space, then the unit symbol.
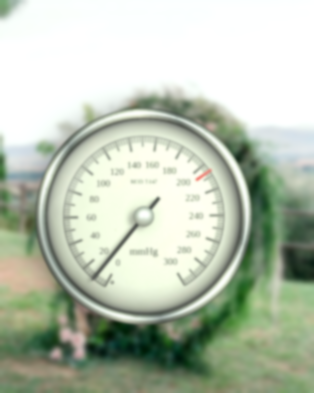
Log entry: 10 mmHg
